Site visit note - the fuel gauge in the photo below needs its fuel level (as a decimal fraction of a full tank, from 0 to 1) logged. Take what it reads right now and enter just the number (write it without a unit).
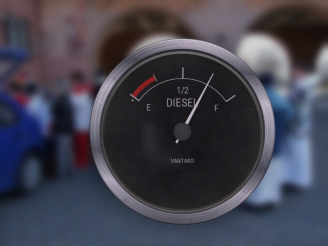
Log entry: 0.75
